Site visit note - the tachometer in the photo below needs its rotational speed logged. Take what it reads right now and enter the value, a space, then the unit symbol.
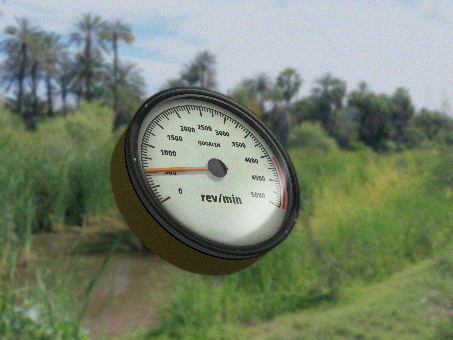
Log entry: 500 rpm
